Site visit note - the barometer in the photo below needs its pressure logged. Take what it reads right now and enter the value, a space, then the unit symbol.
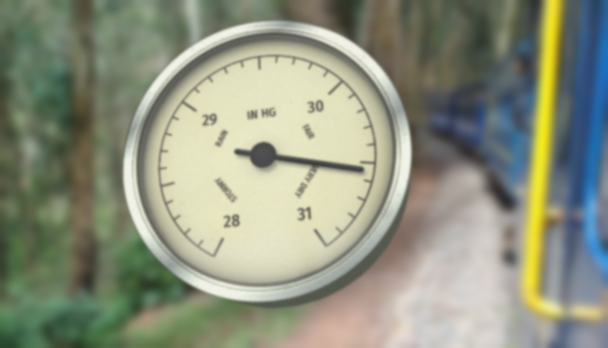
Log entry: 30.55 inHg
